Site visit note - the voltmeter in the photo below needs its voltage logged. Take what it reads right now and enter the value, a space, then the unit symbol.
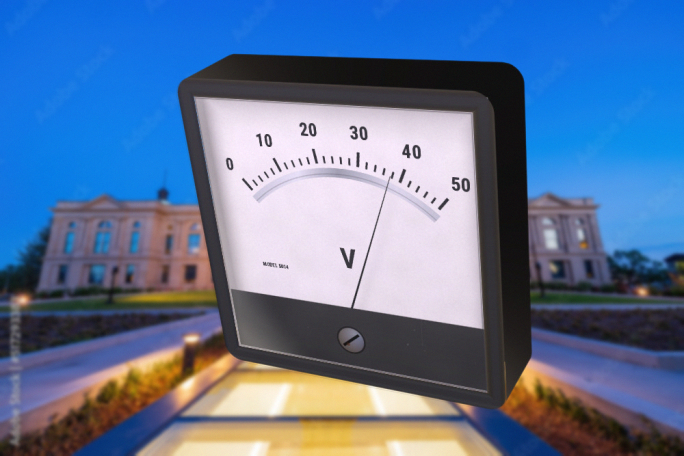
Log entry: 38 V
